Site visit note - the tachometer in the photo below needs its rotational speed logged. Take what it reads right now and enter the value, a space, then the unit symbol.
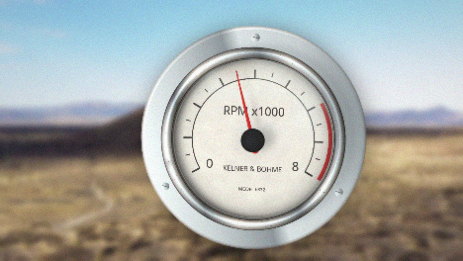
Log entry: 3500 rpm
